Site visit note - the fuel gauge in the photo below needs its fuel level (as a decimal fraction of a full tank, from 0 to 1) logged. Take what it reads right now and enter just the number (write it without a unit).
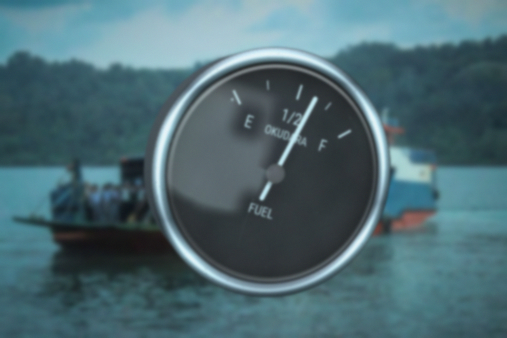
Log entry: 0.625
